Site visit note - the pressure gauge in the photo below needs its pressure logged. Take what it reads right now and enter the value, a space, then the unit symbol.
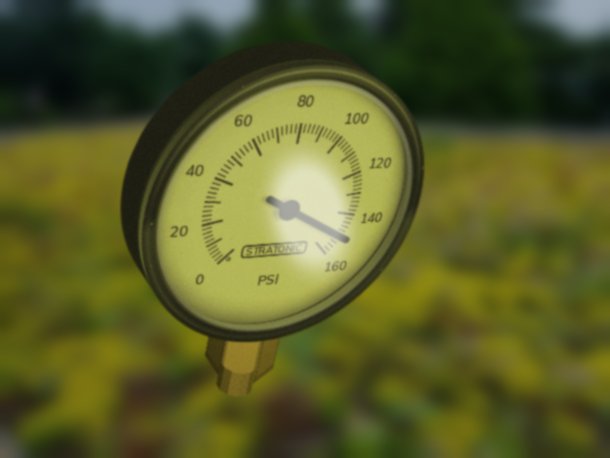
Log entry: 150 psi
